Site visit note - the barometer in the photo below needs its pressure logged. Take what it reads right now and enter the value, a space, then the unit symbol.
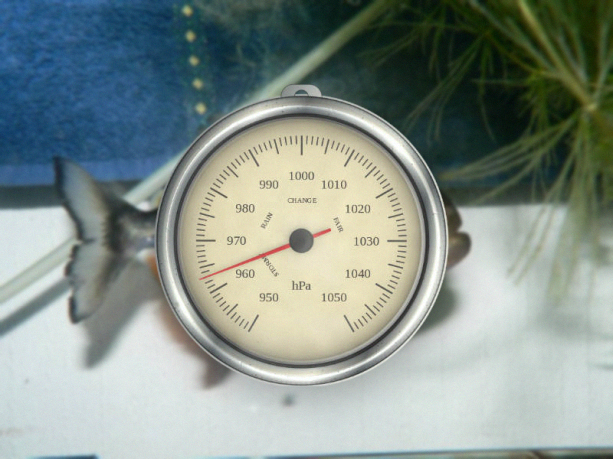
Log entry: 963 hPa
